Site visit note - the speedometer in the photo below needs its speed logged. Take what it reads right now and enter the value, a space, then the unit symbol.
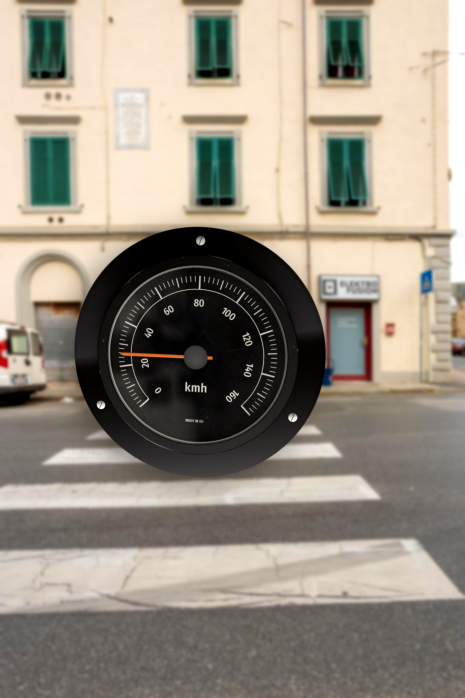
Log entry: 26 km/h
